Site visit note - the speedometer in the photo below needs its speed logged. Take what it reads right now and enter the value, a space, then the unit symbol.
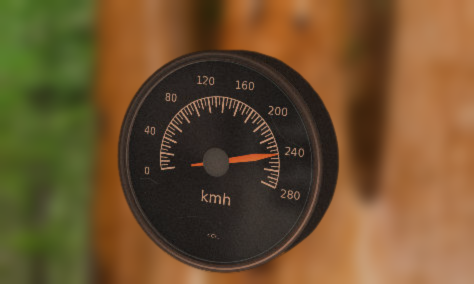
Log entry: 240 km/h
